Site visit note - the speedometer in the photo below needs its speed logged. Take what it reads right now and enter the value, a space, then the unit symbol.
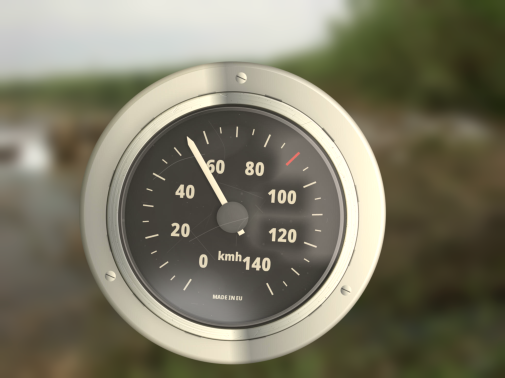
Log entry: 55 km/h
